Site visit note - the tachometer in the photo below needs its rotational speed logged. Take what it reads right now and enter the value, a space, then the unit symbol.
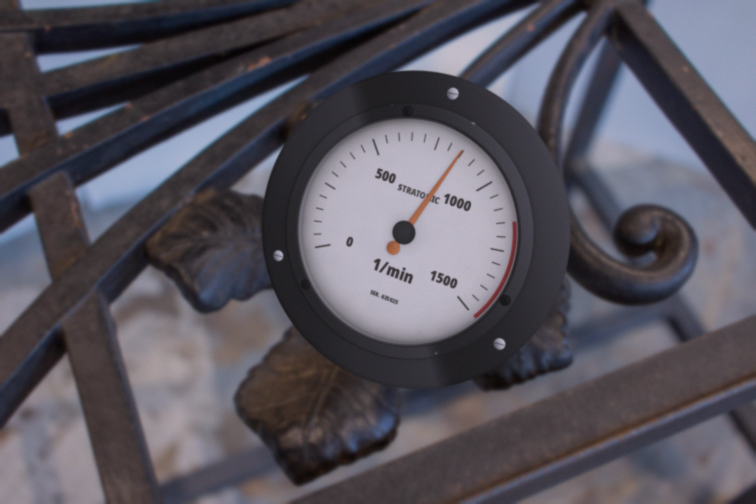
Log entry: 850 rpm
